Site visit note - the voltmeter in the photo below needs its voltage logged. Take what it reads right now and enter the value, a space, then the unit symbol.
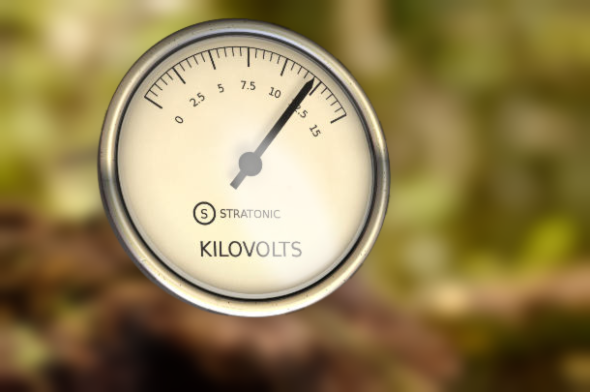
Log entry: 12 kV
